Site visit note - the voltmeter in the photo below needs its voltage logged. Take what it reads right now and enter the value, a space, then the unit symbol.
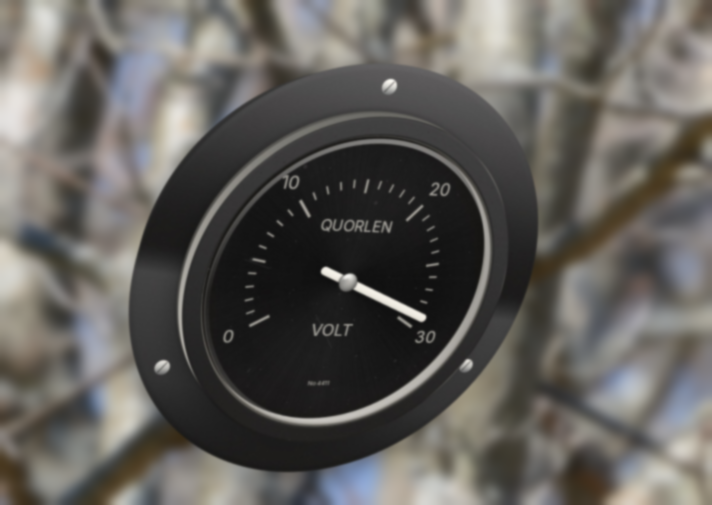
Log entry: 29 V
